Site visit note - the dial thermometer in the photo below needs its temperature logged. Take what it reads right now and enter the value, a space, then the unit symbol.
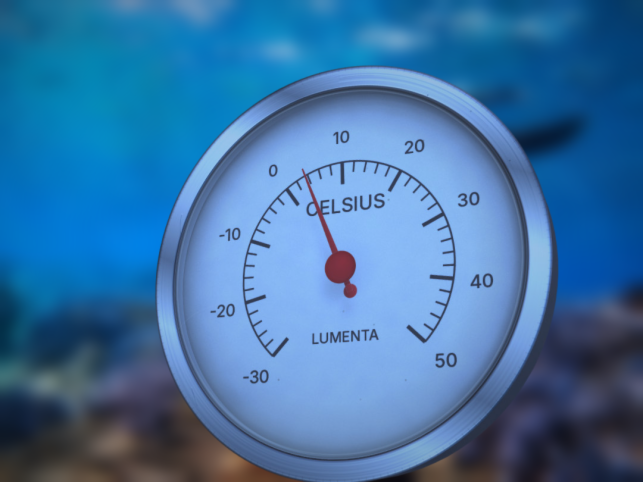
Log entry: 4 °C
